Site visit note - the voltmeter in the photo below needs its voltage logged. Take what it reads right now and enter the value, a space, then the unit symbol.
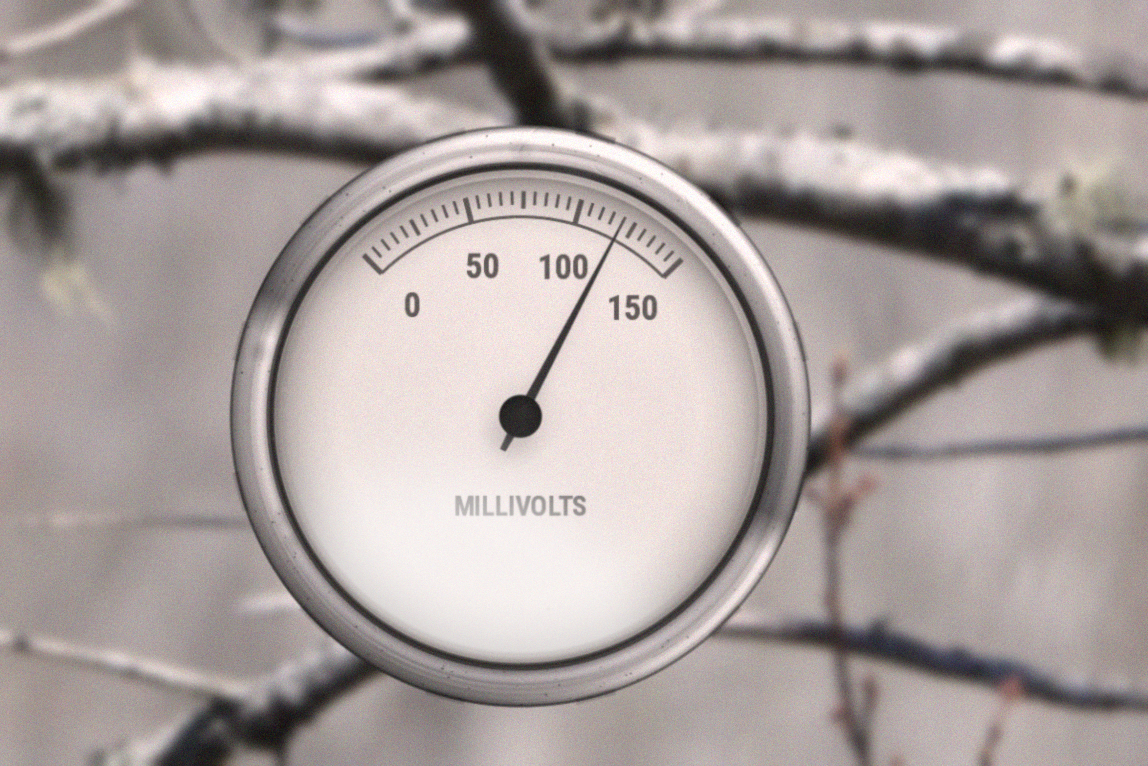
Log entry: 120 mV
